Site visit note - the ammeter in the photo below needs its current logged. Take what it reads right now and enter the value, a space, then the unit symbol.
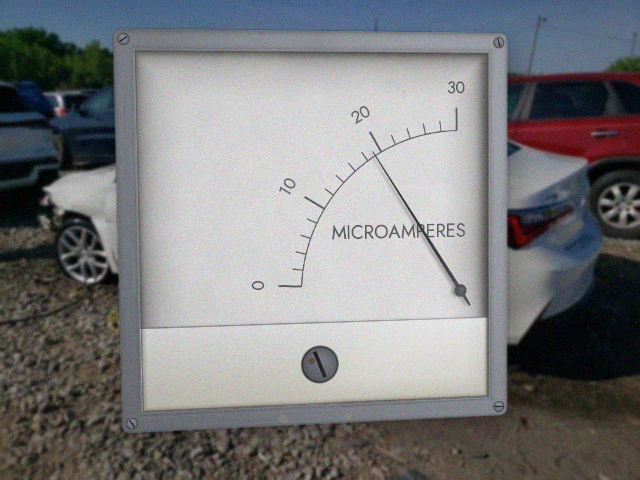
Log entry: 19 µA
